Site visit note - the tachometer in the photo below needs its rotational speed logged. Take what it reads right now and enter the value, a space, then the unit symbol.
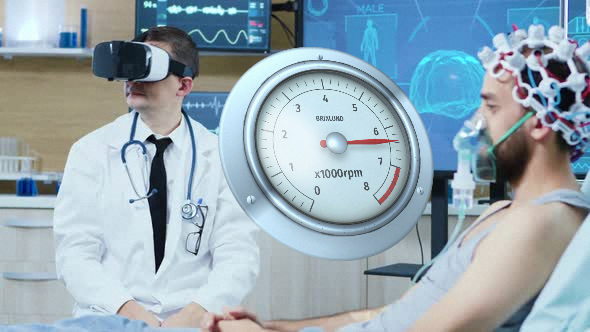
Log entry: 6400 rpm
